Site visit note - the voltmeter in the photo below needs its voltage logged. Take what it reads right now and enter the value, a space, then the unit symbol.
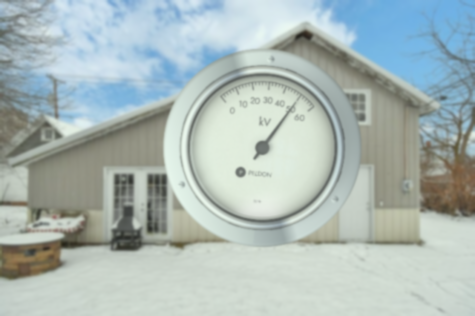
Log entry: 50 kV
